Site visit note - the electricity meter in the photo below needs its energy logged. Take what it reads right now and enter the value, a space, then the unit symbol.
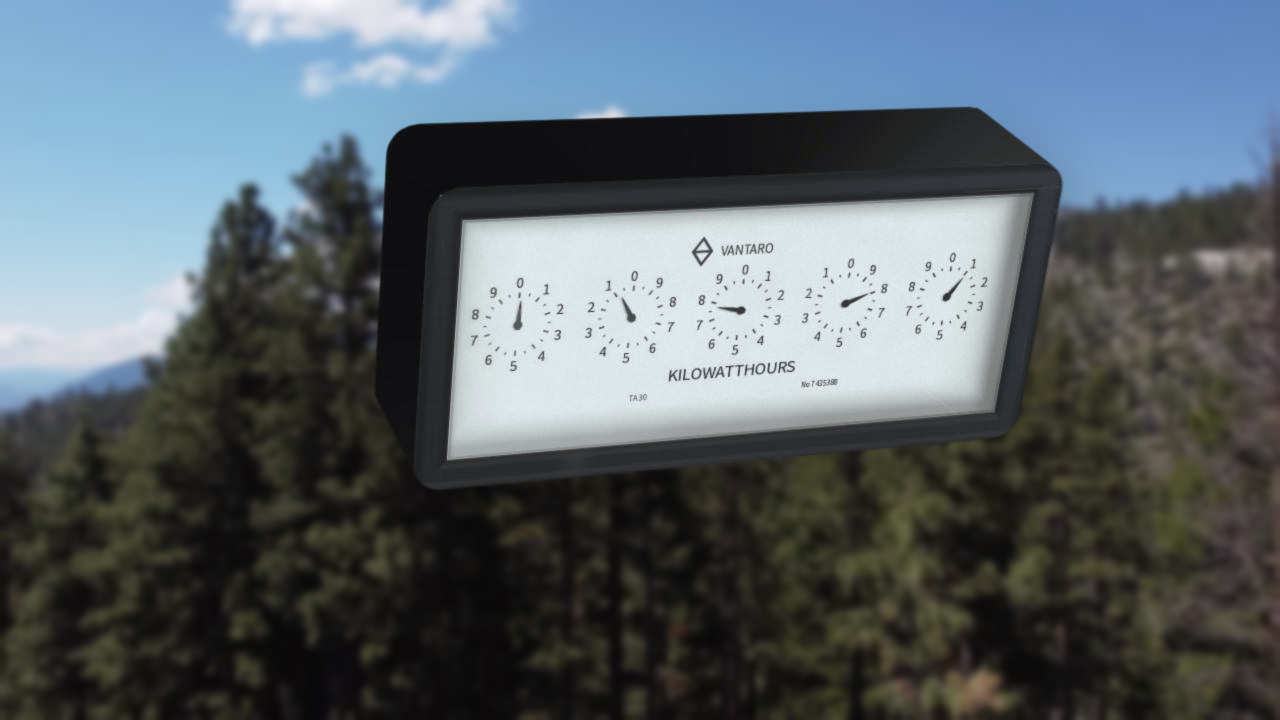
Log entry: 781 kWh
